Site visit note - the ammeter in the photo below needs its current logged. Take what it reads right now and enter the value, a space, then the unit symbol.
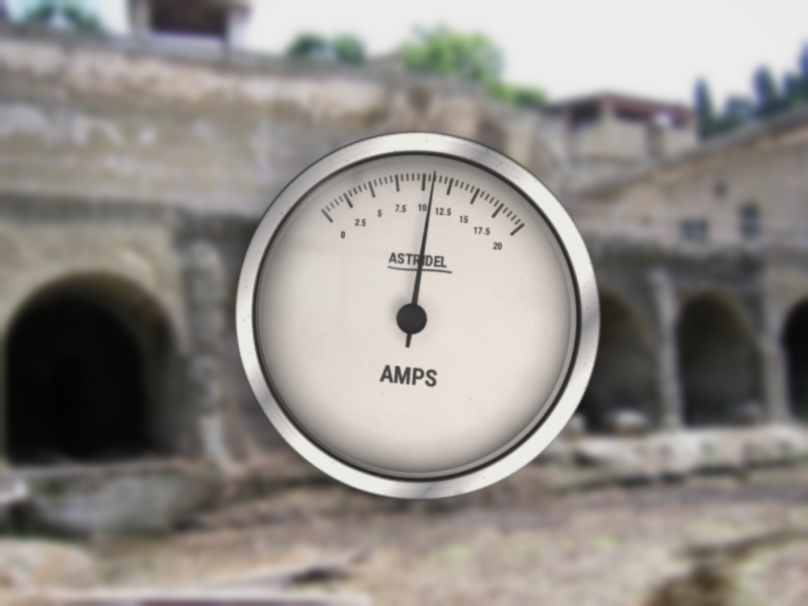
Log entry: 11 A
